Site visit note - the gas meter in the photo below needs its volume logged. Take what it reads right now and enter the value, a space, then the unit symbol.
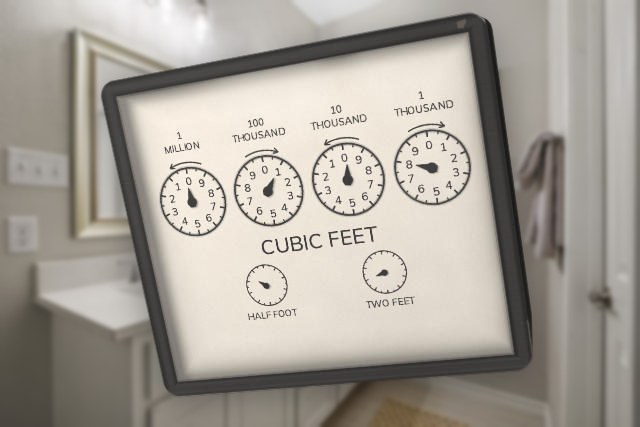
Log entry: 9800 ft³
